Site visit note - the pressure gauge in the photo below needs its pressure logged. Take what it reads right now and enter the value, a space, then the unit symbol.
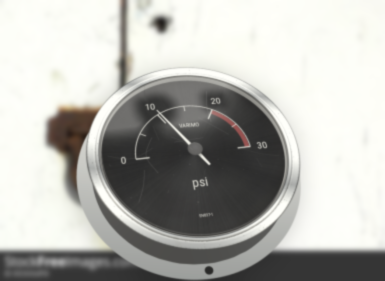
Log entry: 10 psi
